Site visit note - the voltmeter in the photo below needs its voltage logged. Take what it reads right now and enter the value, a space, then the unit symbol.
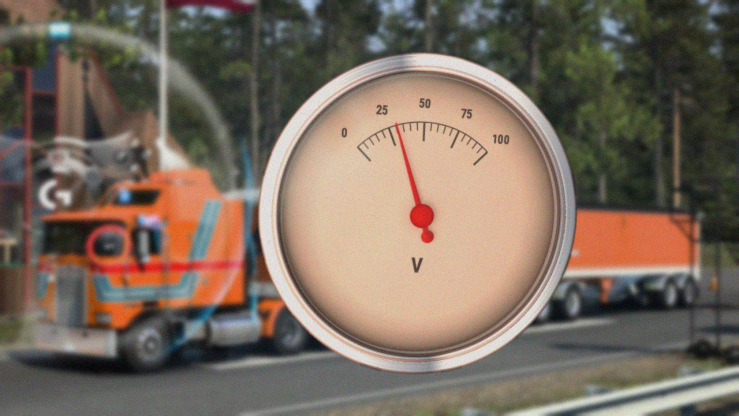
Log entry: 30 V
